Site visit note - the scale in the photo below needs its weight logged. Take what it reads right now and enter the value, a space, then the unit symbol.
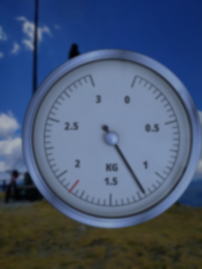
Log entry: 1.2 kg
